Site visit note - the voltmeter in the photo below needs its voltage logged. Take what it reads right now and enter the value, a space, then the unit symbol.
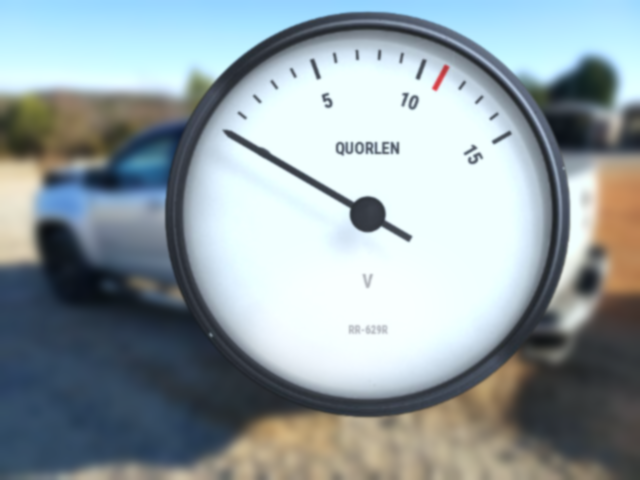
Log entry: 0 V
